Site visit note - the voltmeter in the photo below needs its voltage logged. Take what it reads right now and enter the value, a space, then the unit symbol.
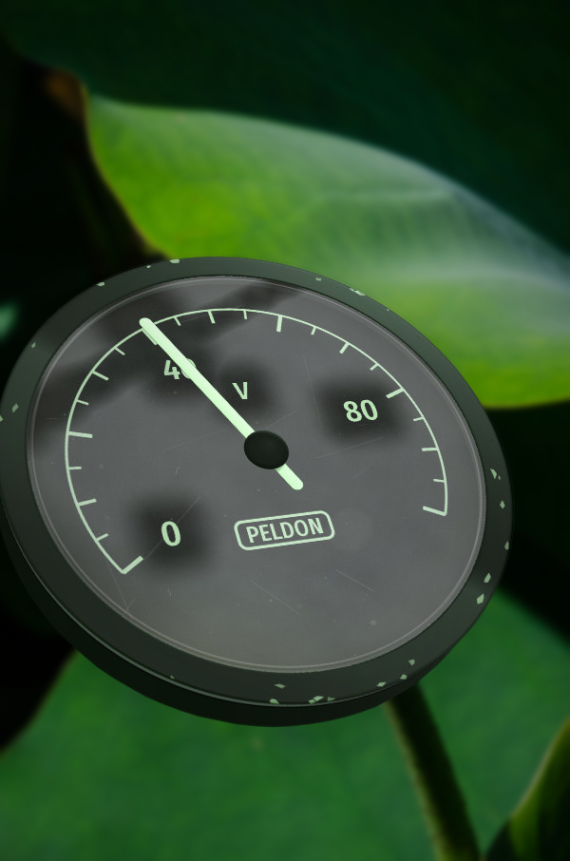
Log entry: 40 V
